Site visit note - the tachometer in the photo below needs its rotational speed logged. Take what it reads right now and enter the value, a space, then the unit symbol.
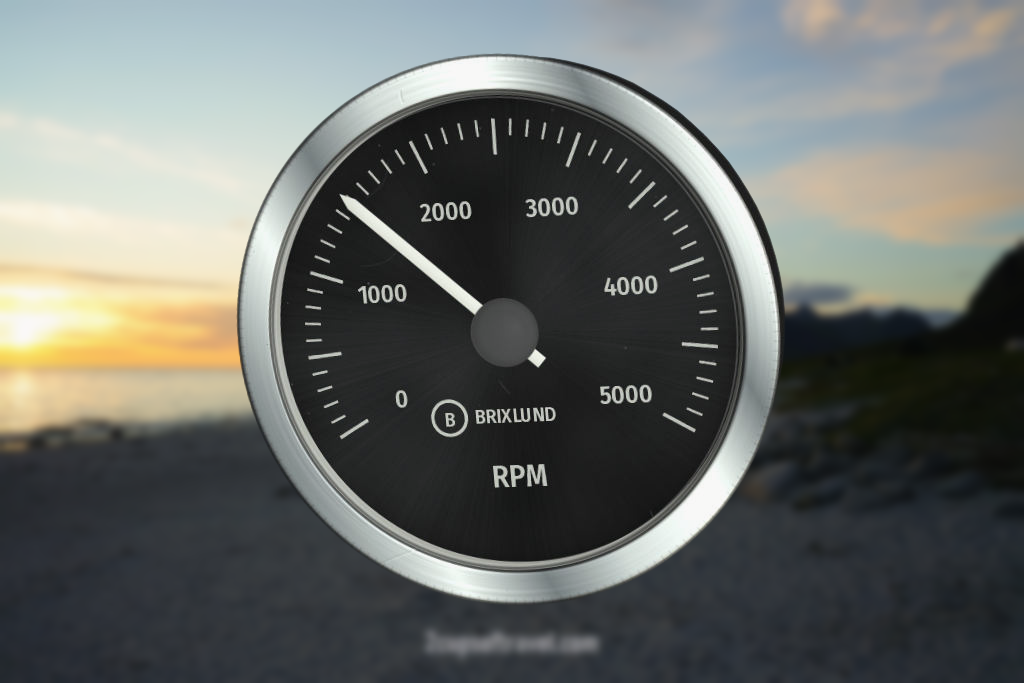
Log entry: 1500 rpm
